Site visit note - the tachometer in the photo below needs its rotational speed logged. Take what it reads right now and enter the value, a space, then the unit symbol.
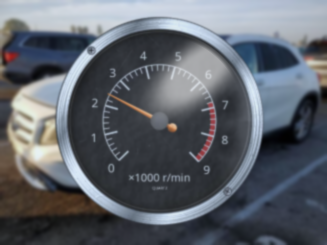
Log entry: 2400 rpm
